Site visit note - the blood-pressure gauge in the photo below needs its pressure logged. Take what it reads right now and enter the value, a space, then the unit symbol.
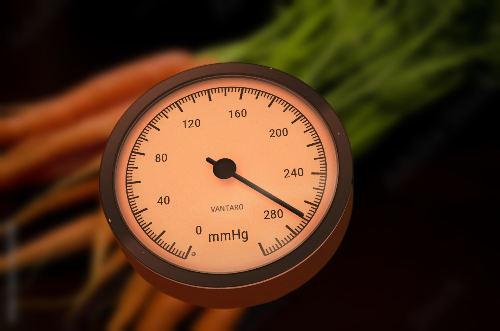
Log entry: 270 mmHg
